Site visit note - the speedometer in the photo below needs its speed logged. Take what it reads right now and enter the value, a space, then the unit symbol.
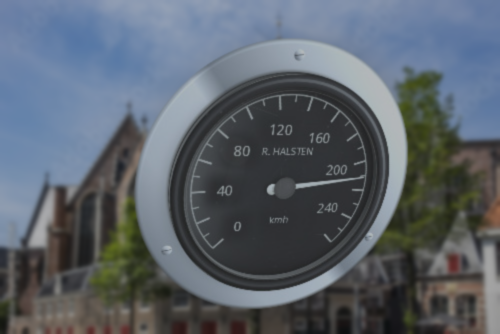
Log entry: 210 km/h
